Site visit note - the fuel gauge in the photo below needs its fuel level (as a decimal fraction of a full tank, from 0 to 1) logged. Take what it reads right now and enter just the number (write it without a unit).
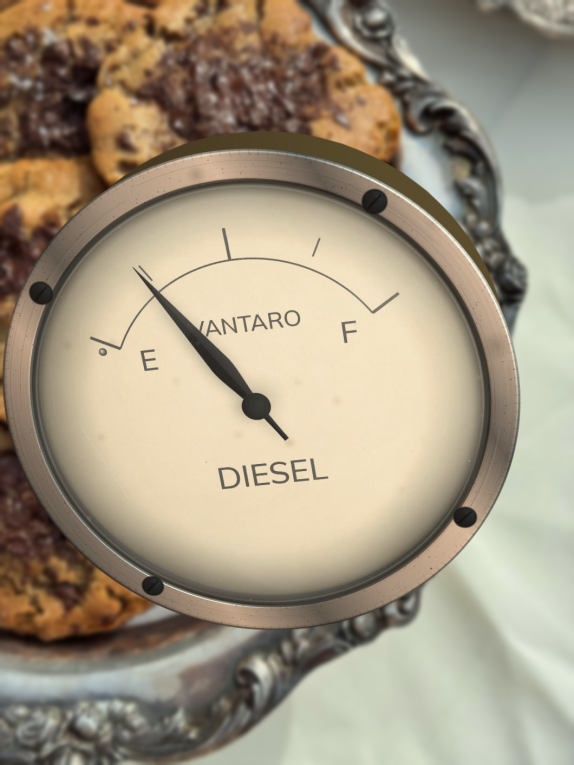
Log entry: 0.25
